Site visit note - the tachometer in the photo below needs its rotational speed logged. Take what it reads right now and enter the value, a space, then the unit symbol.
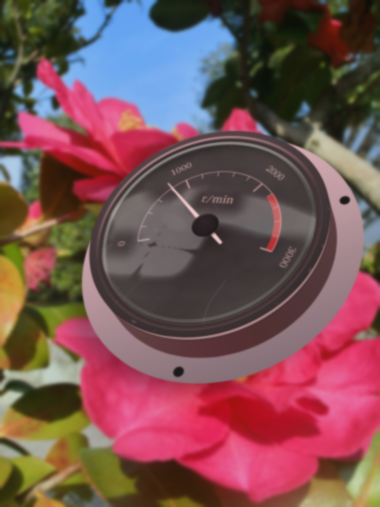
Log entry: 800 rpm
